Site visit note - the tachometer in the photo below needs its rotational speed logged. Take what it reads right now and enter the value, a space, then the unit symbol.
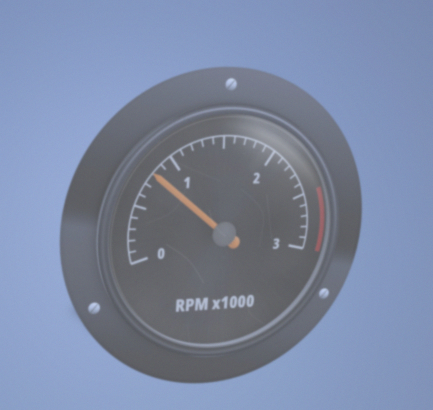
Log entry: 800 rpm
